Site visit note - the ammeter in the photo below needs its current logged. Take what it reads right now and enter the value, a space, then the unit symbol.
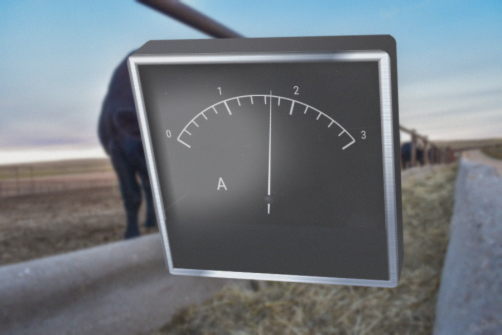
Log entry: 1.7 A
